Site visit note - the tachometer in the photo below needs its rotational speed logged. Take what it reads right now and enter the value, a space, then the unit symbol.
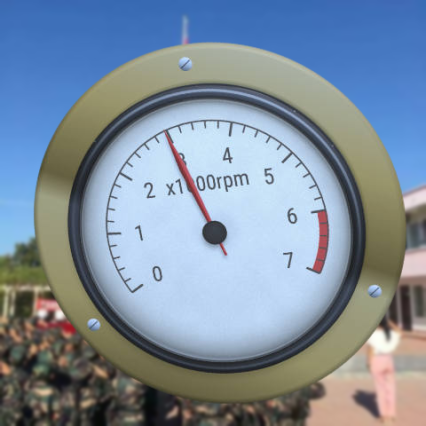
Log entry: 3000 rpm
